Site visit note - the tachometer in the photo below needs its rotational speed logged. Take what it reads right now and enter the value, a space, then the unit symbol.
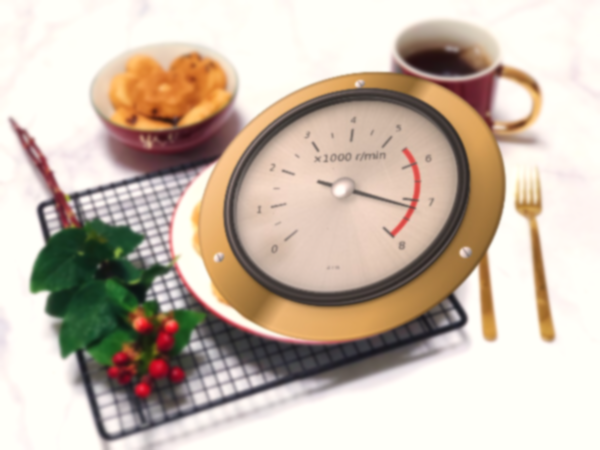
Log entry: 7250 rpm
